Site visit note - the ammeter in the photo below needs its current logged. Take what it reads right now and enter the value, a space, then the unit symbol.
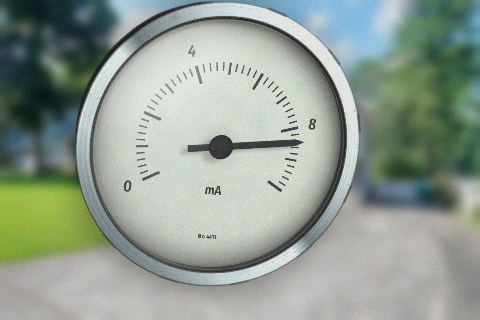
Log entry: 8.4 mA
